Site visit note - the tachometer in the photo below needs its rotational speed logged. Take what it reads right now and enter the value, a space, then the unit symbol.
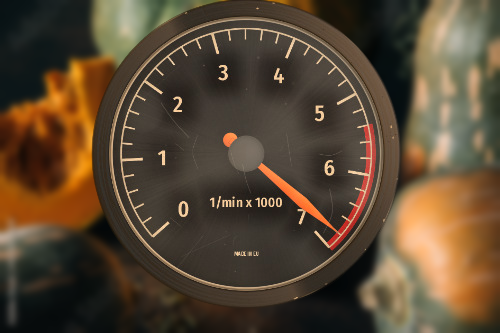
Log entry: 6800 rpm
